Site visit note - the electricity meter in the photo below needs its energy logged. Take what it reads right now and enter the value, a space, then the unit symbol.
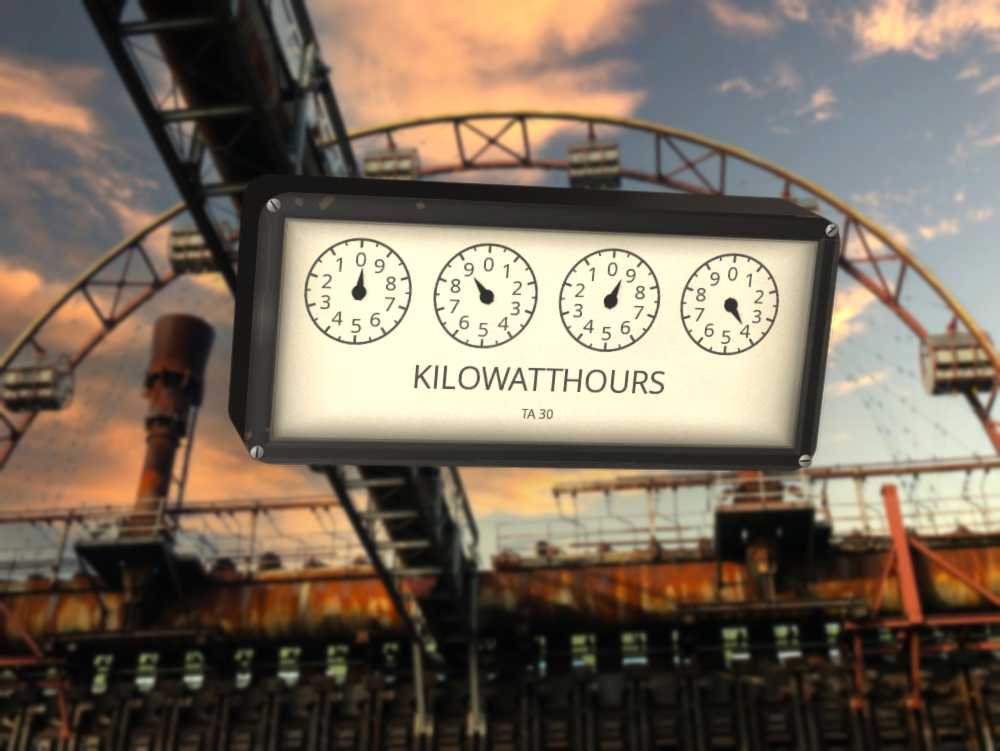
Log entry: 9894 kWh
